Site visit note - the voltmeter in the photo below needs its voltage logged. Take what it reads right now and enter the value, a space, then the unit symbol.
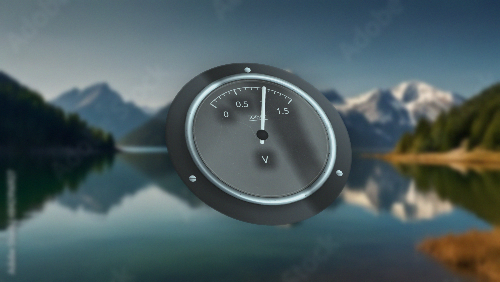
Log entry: 1 V
